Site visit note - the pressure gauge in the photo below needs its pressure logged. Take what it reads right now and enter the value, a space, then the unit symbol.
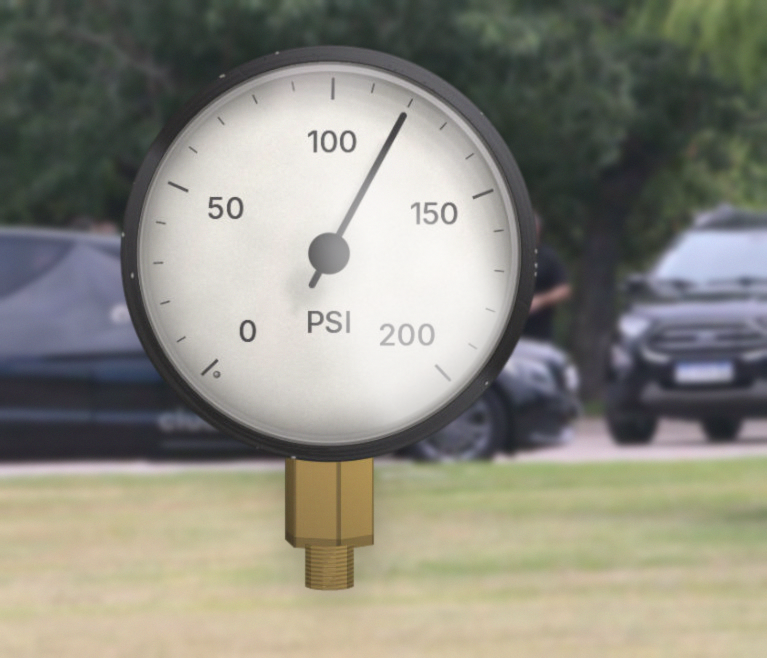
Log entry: 120 psi
